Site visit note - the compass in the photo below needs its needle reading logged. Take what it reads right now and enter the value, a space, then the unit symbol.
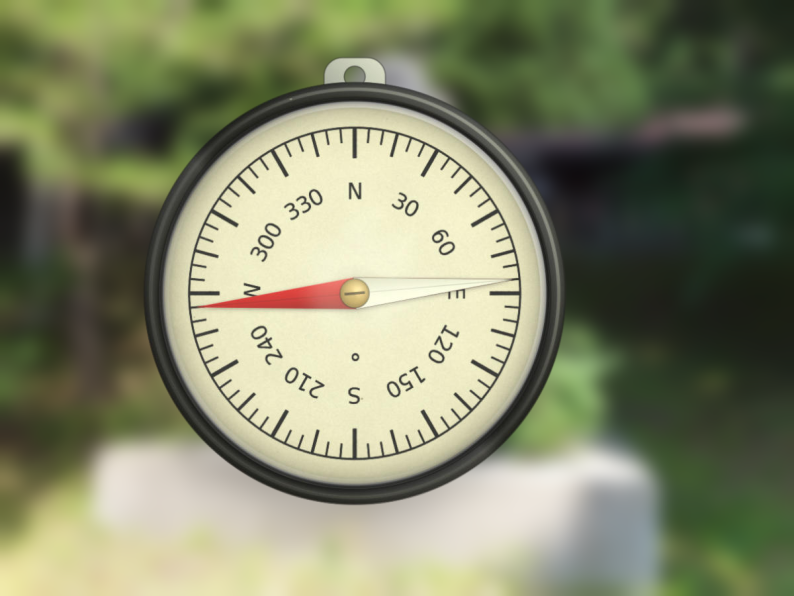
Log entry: 265 °
